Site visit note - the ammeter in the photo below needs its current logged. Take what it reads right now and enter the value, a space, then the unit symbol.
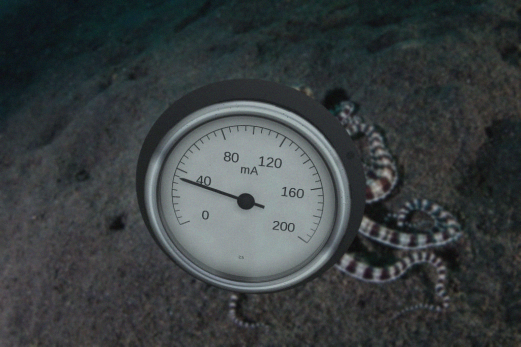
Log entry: 35 mA
